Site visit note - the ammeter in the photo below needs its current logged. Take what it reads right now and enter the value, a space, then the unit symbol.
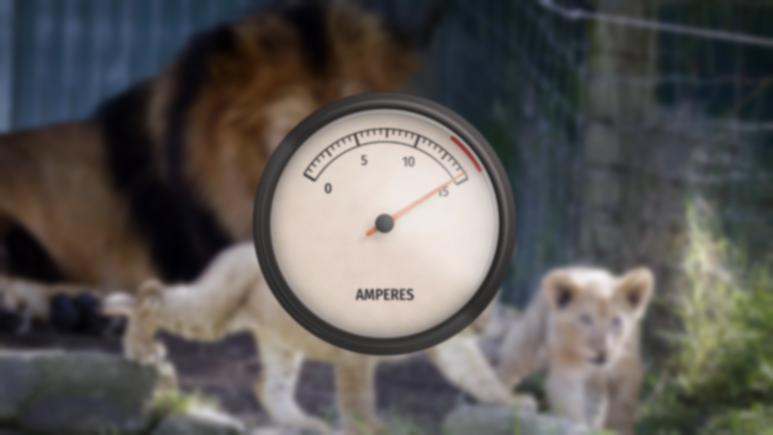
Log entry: 14.5 A
